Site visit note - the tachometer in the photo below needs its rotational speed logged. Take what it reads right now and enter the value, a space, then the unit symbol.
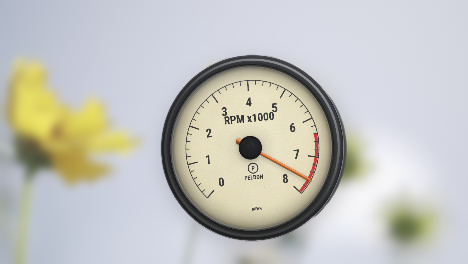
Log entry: 7600 rpm
